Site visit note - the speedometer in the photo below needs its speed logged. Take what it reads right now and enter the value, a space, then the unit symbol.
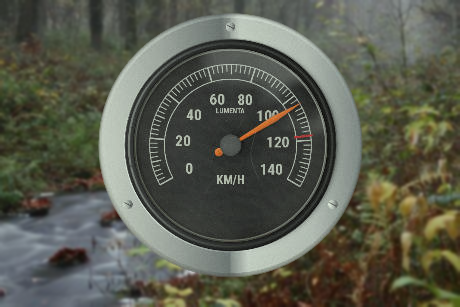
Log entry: 104 km/h
